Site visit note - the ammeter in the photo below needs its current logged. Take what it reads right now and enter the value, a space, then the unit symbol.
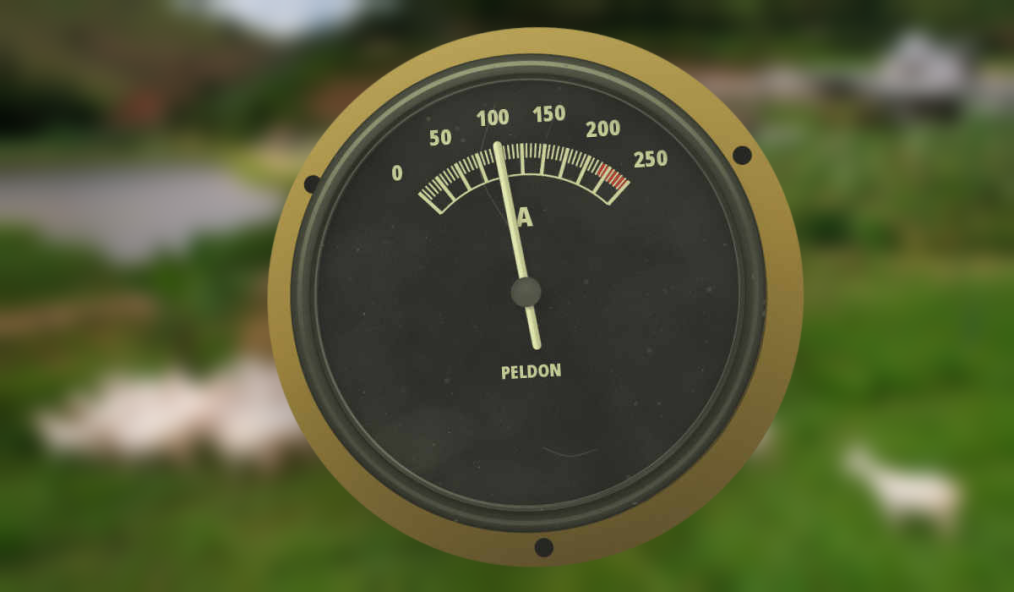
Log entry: 100 A
